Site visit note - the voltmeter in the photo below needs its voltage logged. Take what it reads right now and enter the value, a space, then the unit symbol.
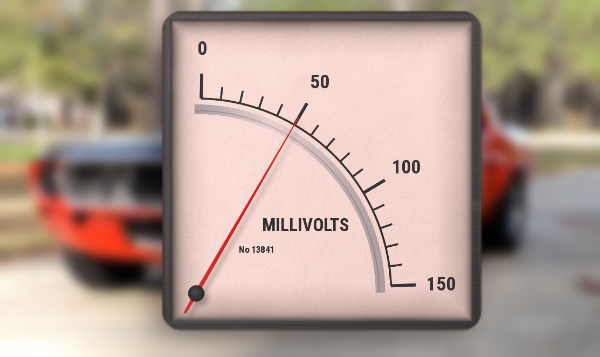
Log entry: 50 mV
